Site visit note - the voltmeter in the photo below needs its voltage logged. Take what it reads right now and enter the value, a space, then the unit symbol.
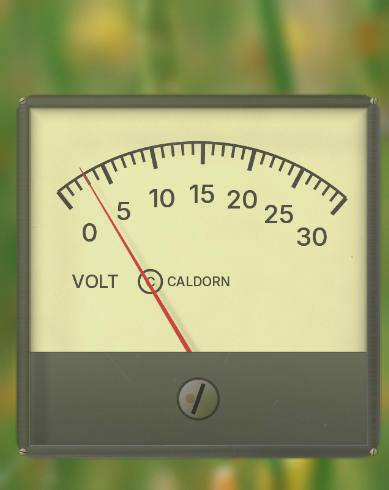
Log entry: 3 V
